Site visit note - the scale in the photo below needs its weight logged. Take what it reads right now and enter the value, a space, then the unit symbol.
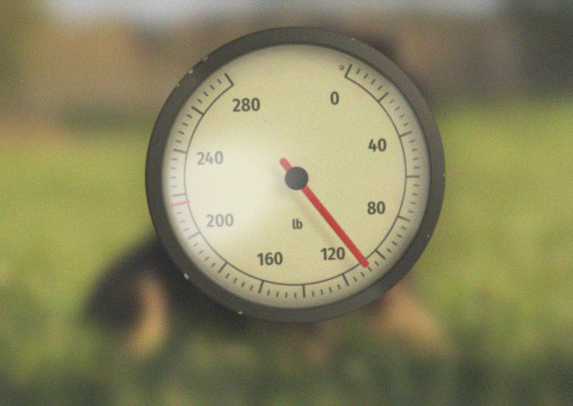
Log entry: 108 lb
